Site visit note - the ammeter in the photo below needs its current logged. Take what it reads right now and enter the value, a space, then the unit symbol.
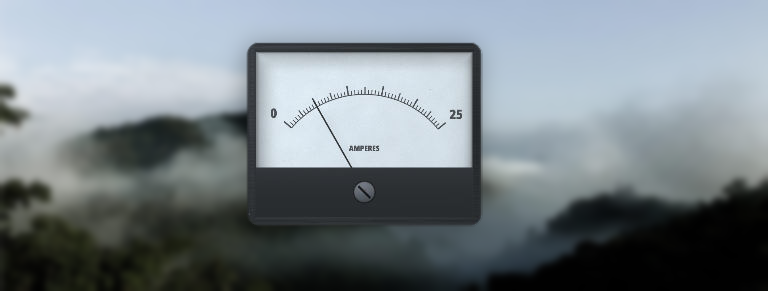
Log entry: 5 A
